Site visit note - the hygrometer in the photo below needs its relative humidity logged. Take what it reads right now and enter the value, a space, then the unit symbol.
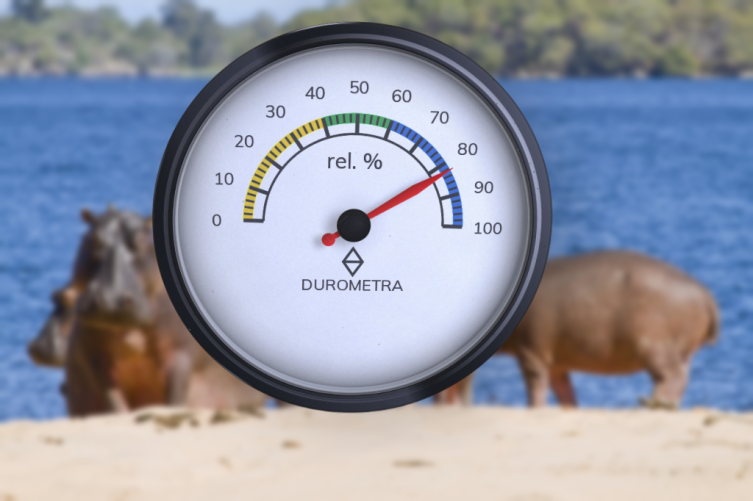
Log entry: 82 %
